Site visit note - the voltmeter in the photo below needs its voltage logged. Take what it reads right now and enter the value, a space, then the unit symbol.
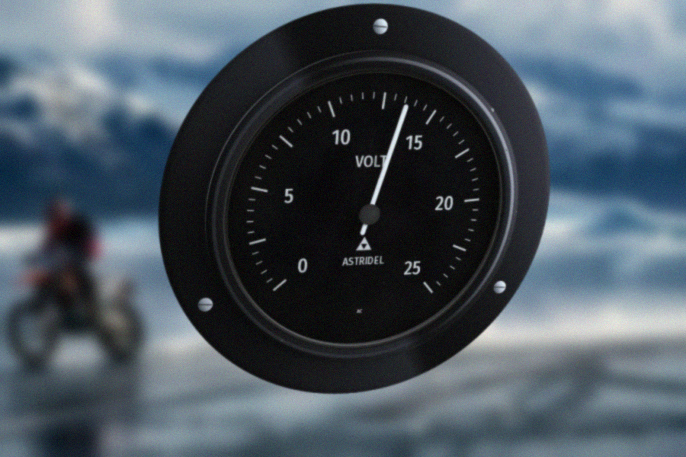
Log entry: 13.5 V
